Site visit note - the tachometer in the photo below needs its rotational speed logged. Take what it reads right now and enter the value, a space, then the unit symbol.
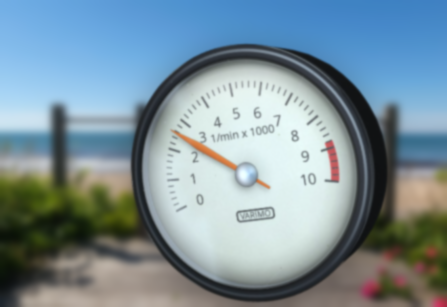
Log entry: 2600 rpm
